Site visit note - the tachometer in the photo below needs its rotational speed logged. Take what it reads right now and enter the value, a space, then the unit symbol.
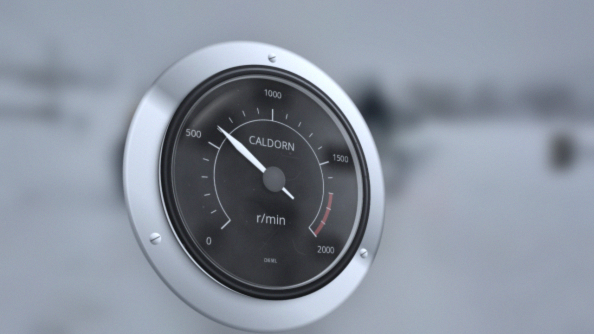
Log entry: 600 rpm
